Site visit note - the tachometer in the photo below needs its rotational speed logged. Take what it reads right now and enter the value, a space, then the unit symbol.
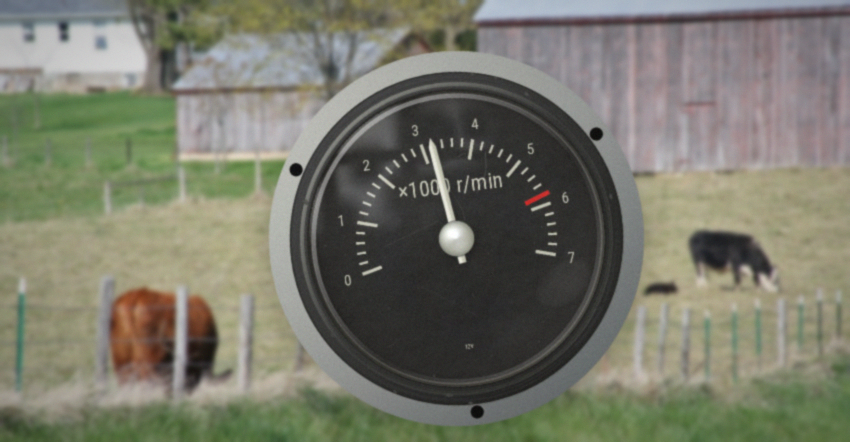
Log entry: 3200 rpm
